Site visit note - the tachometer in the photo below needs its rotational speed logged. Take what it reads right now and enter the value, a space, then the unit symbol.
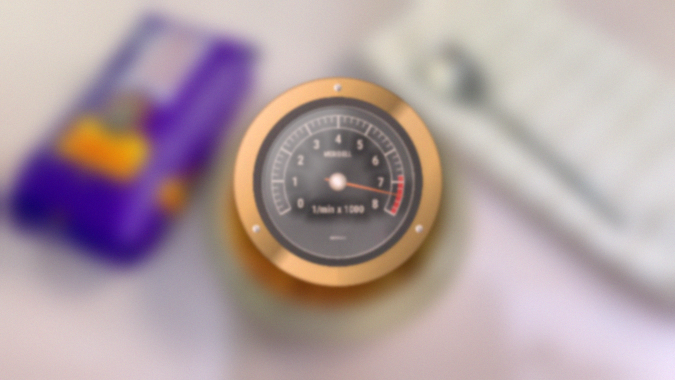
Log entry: 7400 rpm
